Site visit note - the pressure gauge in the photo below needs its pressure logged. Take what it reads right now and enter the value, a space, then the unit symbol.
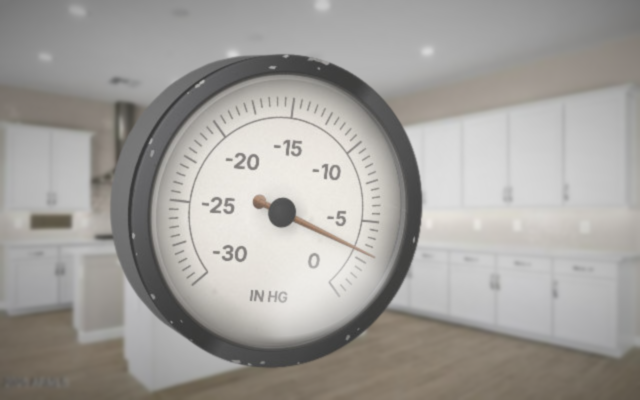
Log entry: -3 inHg
